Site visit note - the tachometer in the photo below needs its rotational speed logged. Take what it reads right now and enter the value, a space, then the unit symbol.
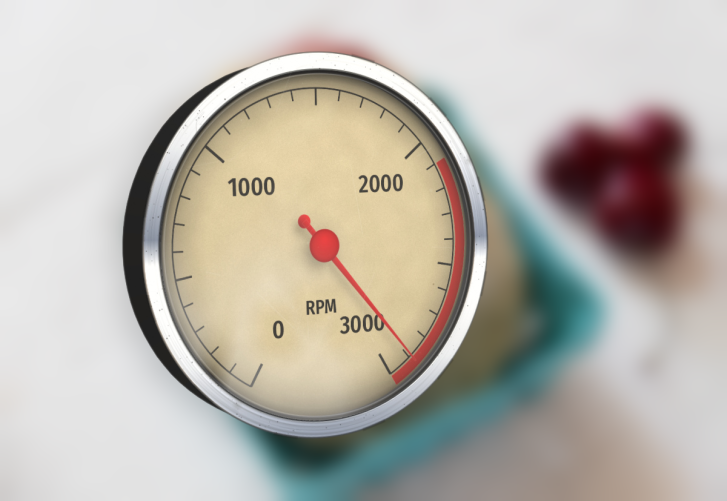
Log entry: 2900 rpm
